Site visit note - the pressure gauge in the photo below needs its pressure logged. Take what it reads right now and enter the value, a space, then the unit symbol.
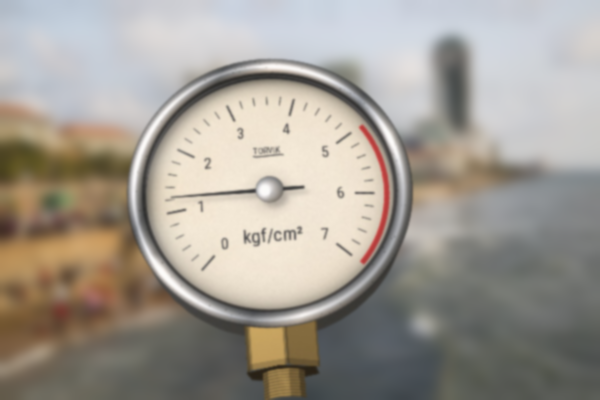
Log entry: 1.2 kg/cm²
